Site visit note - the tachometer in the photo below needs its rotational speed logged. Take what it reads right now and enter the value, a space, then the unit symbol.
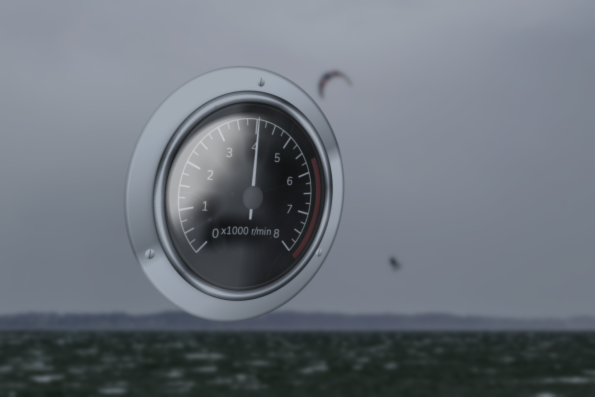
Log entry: 4000 rpm
